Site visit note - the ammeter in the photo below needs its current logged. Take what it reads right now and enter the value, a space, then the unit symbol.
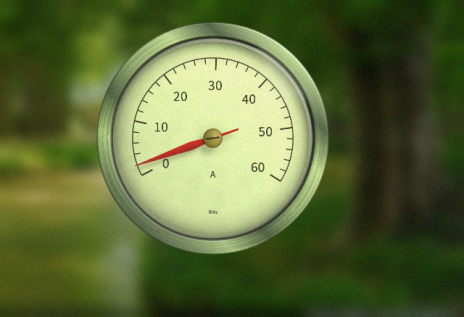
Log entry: 2 A
